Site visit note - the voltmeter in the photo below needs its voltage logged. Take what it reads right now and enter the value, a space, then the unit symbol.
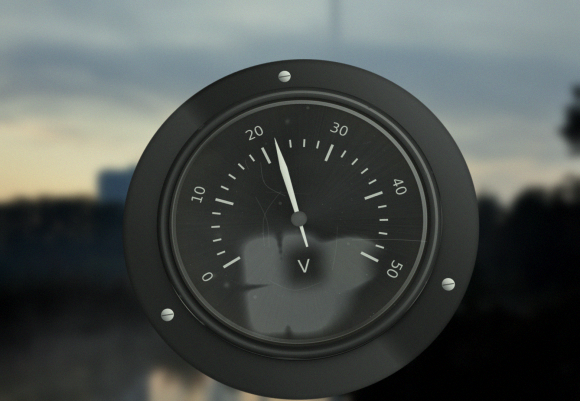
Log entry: 22 V
